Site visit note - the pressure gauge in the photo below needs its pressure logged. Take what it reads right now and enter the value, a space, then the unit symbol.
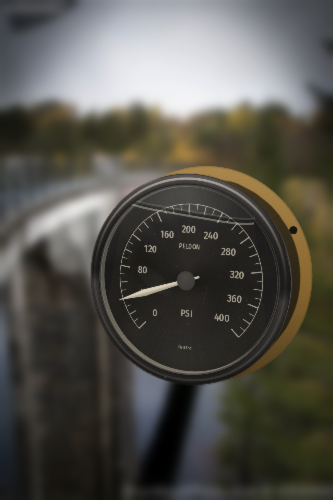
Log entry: 40 psi
